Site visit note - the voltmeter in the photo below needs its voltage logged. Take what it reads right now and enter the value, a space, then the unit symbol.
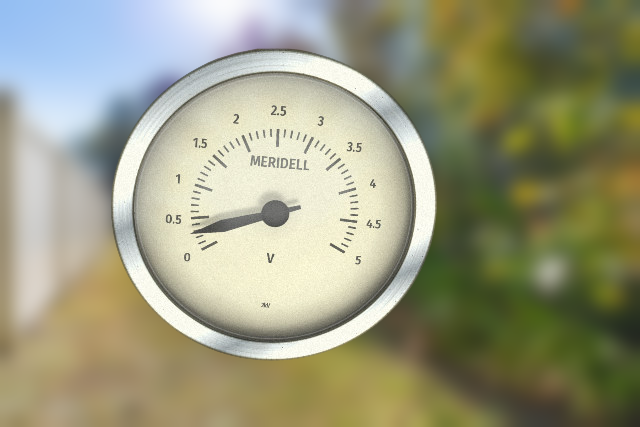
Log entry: 0.3 V
